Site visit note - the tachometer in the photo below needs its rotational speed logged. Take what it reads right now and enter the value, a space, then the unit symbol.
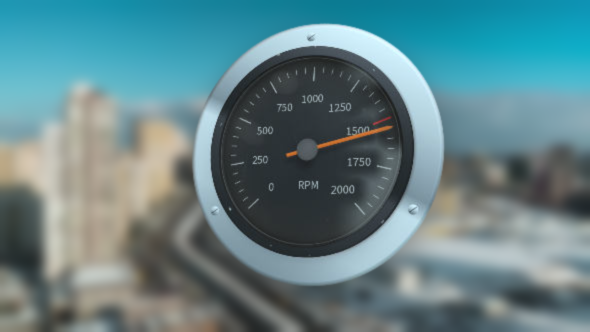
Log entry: 1550 rpm
